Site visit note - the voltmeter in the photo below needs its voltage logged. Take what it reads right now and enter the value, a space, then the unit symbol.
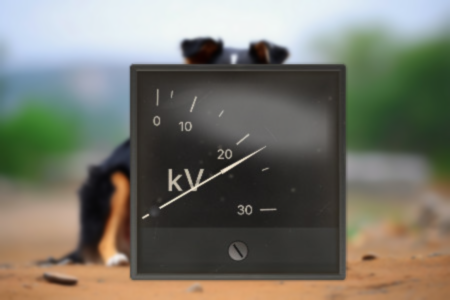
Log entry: 22.5 kV
